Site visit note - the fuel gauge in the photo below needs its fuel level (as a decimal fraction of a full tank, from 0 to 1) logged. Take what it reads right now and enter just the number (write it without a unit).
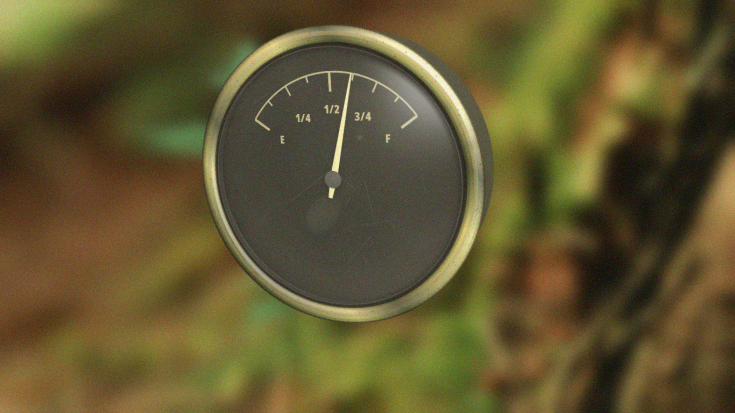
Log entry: 0.625
